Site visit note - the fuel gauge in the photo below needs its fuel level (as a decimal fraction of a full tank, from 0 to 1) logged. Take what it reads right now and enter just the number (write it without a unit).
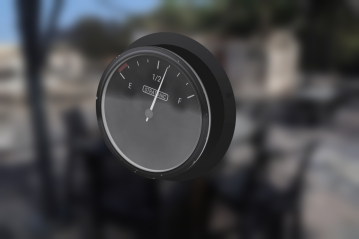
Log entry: 0.625
